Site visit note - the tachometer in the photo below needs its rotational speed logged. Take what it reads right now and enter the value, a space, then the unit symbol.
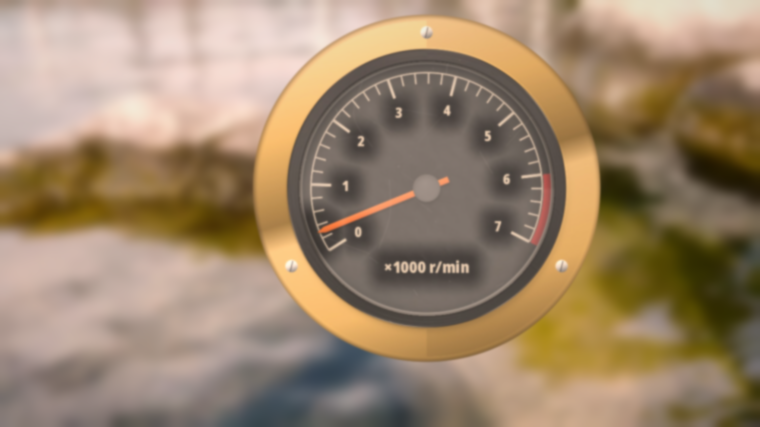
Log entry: 300 rpm
